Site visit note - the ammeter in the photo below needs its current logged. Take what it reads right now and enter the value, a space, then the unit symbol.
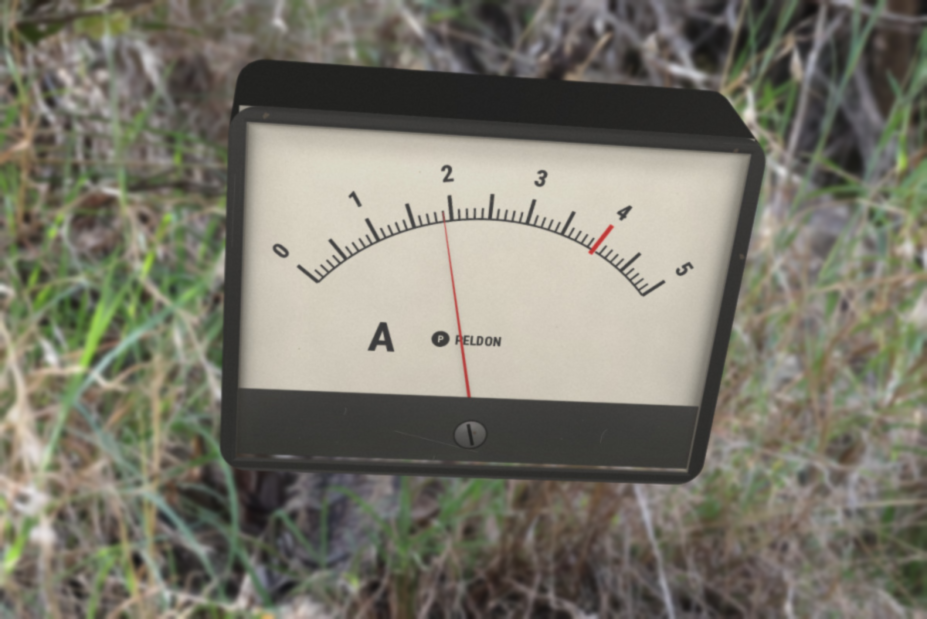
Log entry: 1.9 A
